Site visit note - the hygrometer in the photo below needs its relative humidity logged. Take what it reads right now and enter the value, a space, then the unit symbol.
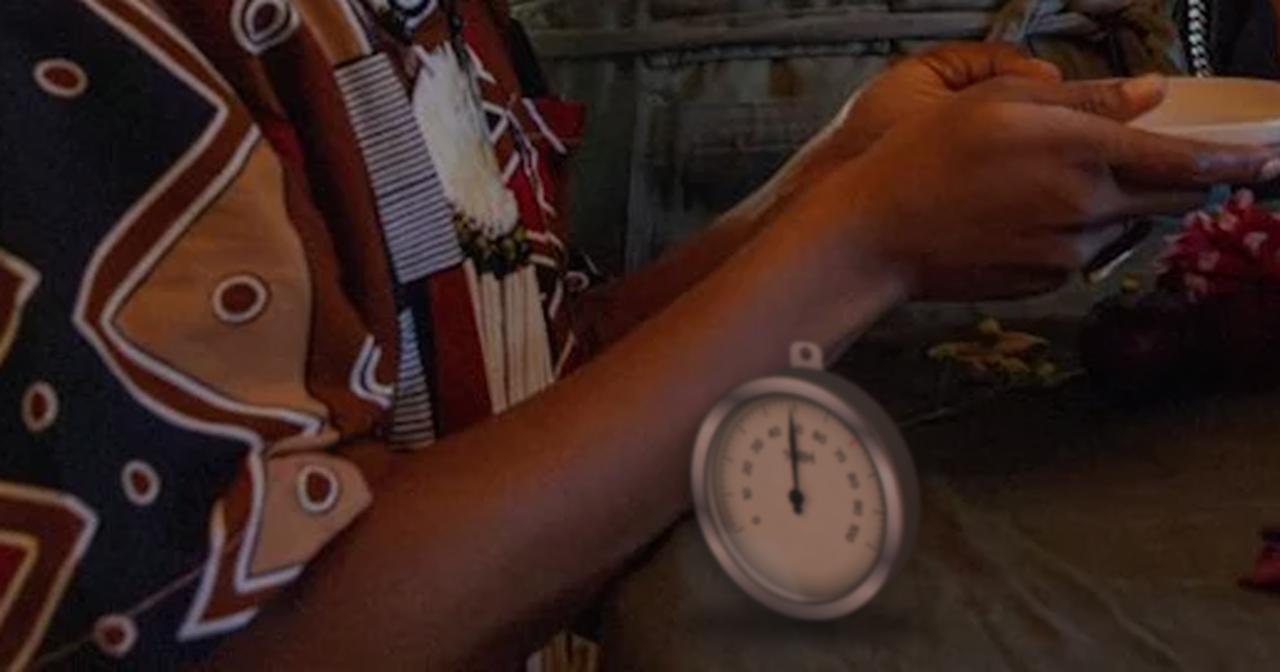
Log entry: 50 %
